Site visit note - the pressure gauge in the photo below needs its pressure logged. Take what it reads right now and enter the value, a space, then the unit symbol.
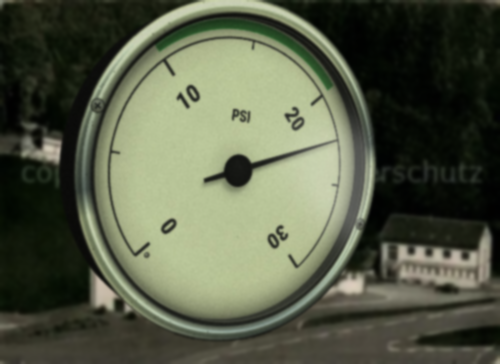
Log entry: 22.5 psi
